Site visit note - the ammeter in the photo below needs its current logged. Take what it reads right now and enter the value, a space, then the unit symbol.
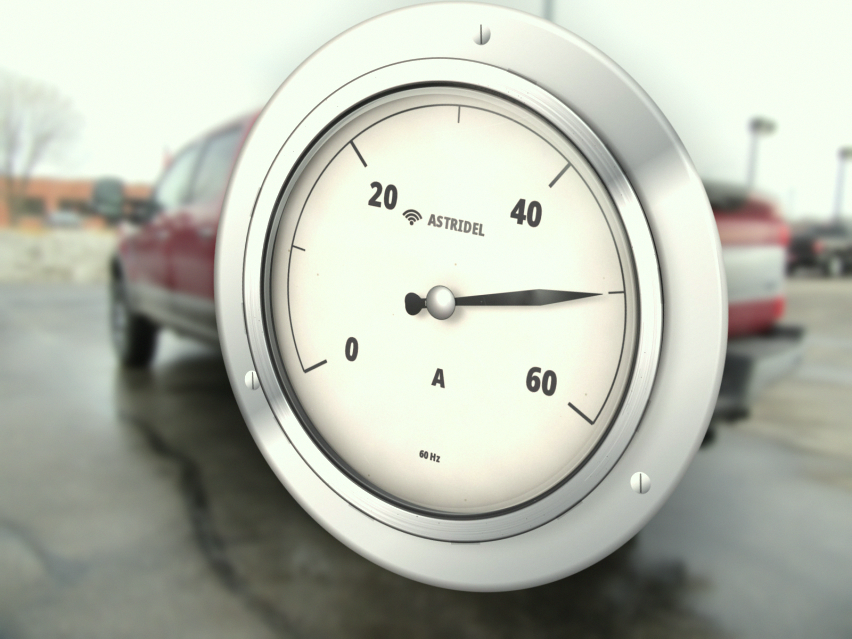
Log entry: 50 A
